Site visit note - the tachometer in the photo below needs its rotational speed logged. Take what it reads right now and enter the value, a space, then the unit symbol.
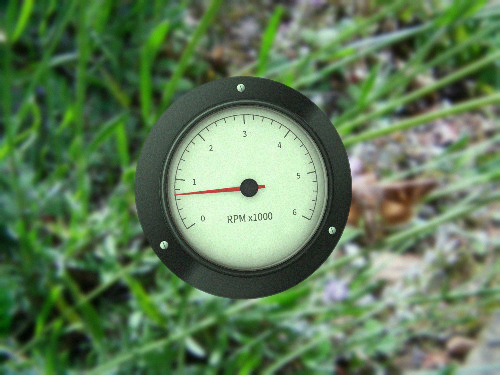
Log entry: 700 rpm
